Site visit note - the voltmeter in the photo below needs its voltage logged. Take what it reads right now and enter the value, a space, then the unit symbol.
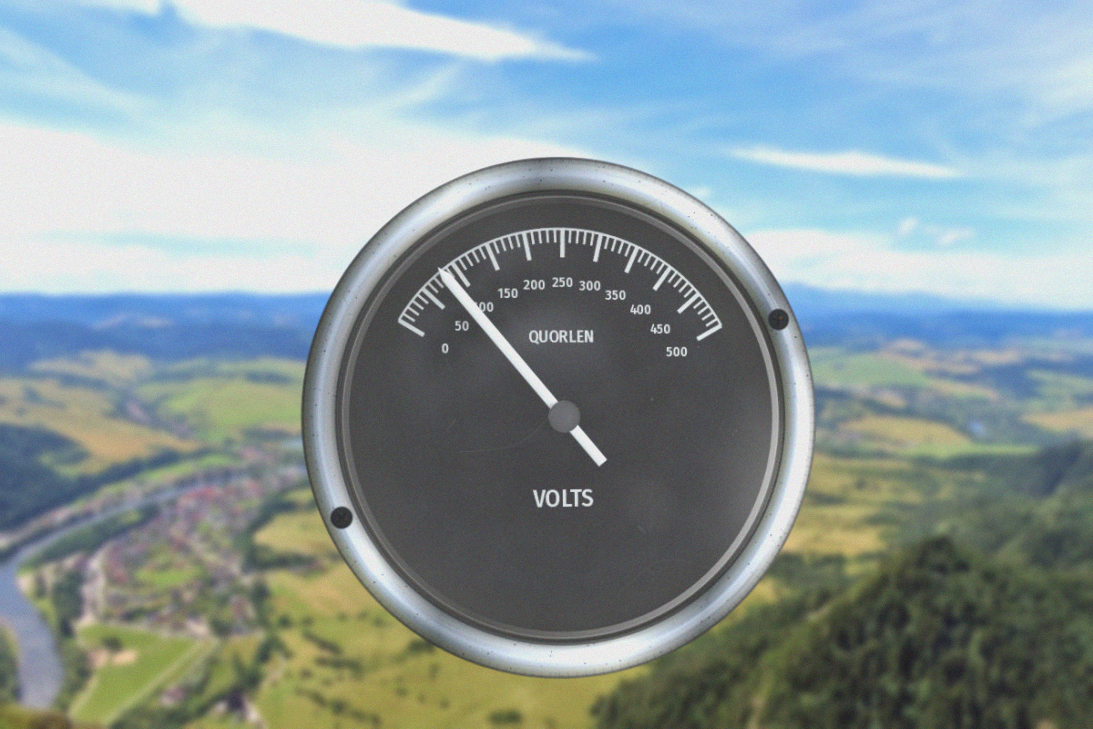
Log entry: 80 V
